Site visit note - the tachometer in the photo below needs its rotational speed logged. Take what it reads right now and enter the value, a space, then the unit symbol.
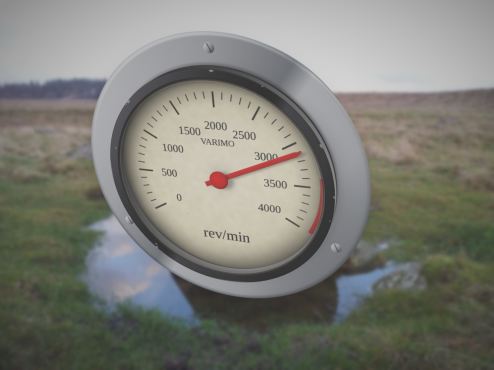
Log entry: 3100 rpm
